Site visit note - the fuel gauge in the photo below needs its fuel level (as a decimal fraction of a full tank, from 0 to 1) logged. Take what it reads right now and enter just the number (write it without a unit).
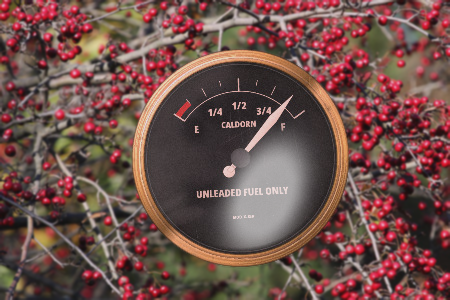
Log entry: 0.875
